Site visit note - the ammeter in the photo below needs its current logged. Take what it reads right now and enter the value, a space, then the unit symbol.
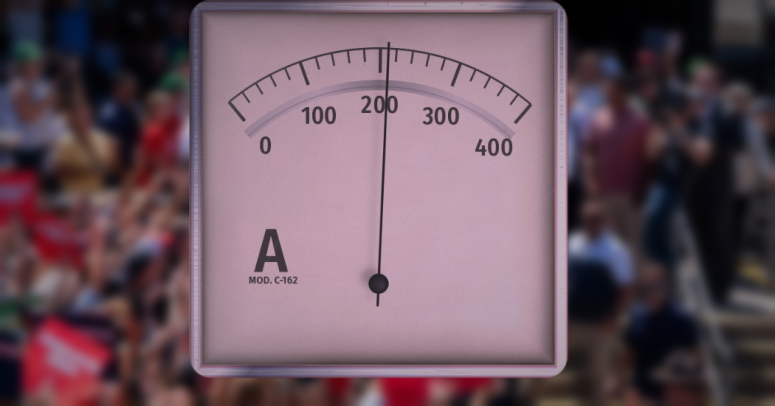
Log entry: 210 A
